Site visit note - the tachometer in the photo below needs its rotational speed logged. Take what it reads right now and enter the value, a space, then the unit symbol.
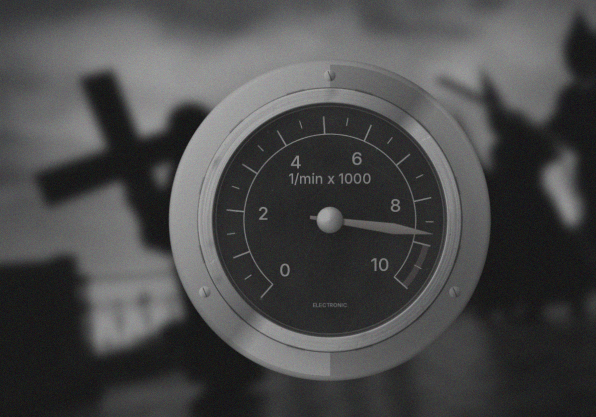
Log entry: 8750 rpm
